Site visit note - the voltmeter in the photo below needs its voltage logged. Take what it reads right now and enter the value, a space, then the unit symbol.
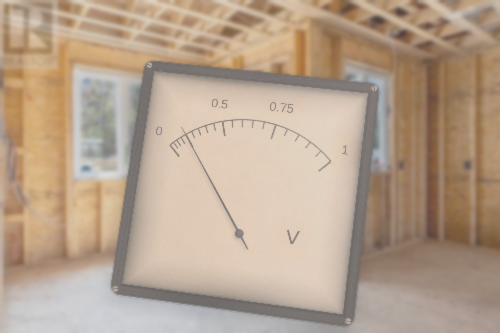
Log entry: 0.25 V
